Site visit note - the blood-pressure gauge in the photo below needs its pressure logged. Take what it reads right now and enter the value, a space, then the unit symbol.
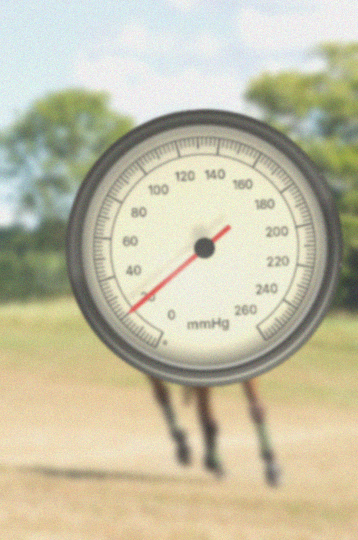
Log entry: 20 mmHg
